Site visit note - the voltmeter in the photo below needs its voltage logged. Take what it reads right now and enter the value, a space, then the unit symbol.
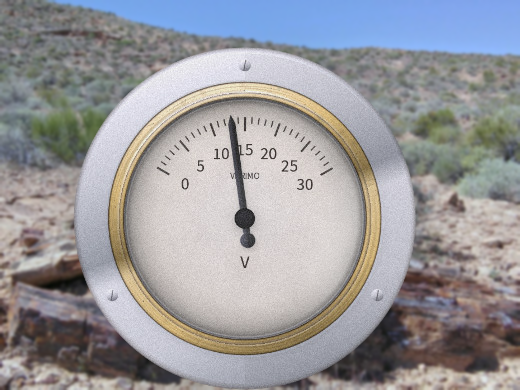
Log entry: 13 V
